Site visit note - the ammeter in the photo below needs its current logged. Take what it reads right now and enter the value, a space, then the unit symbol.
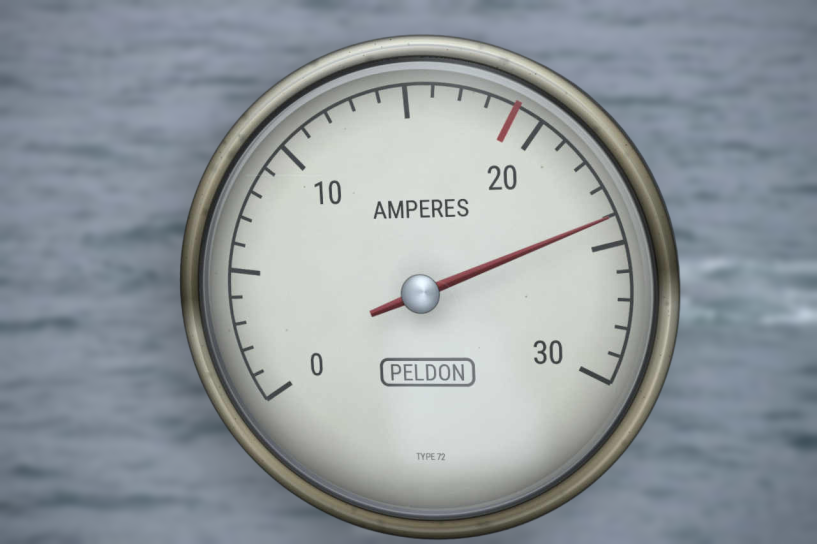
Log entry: 24 A
